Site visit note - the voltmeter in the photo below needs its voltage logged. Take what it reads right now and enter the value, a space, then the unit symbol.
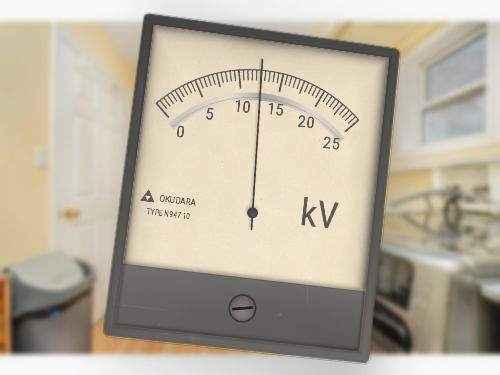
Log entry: 12.5 kV
